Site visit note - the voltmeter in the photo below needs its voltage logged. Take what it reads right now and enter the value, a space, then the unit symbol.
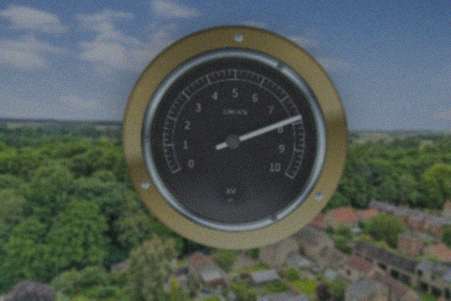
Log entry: 7.8 kV
